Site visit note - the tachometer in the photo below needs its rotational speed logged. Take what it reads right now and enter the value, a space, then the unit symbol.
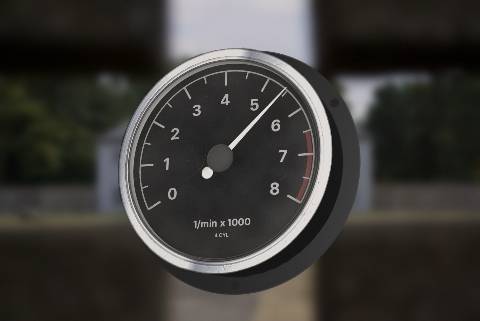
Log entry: 5500 rpm
